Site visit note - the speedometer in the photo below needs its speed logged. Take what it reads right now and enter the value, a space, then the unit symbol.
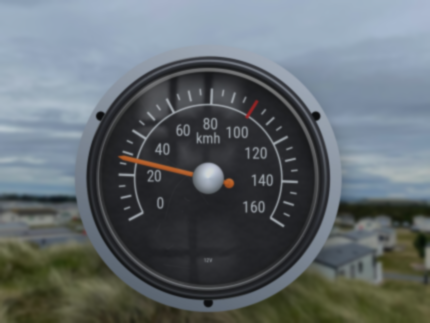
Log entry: 27.5 km/h
